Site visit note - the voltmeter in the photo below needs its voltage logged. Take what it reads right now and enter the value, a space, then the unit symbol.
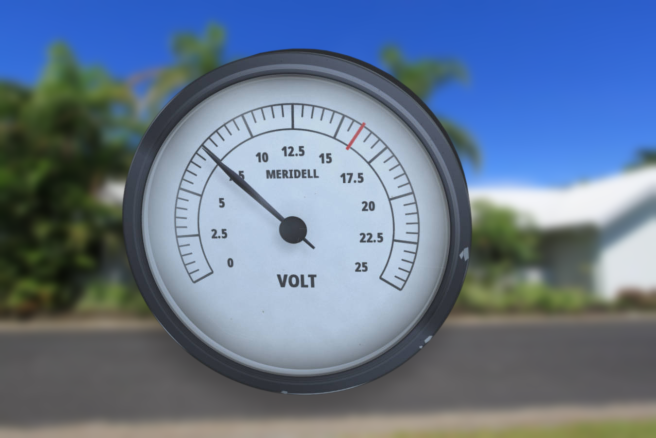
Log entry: 7.5 V
